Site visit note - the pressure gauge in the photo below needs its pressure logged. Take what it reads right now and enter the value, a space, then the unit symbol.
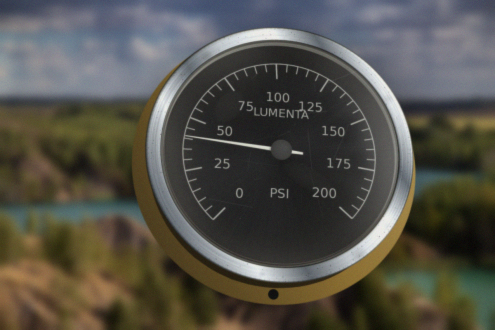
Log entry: 40 psi
